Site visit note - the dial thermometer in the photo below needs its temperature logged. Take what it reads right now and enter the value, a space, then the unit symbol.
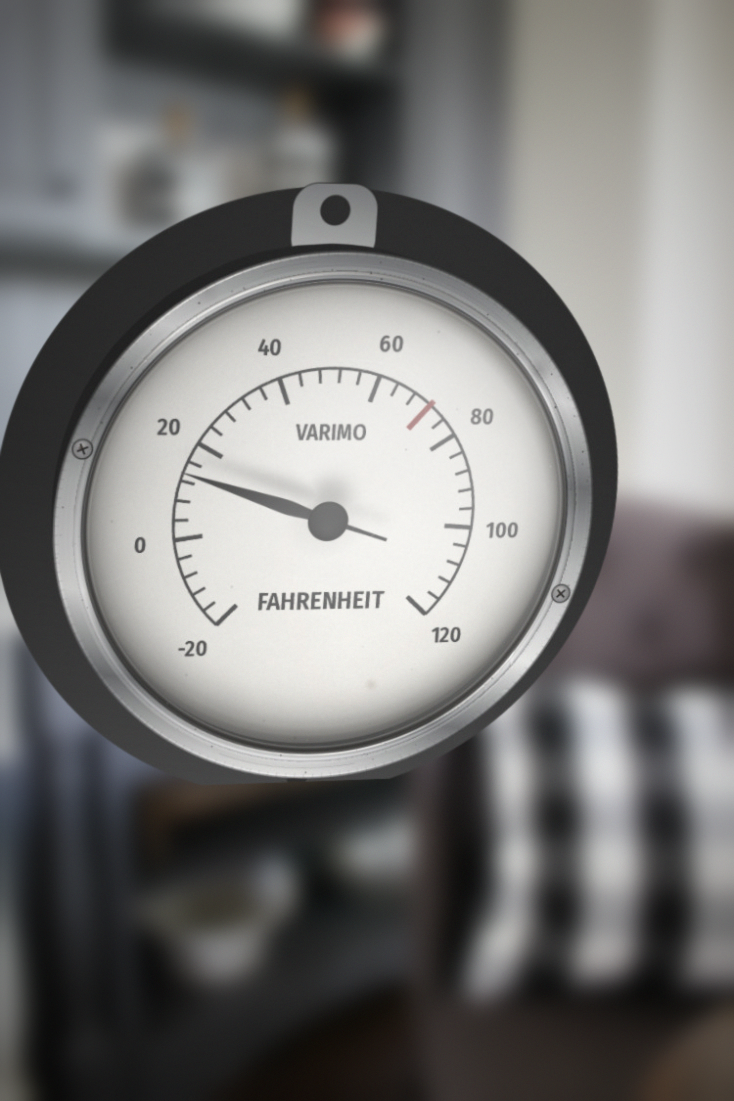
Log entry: 14 °F
